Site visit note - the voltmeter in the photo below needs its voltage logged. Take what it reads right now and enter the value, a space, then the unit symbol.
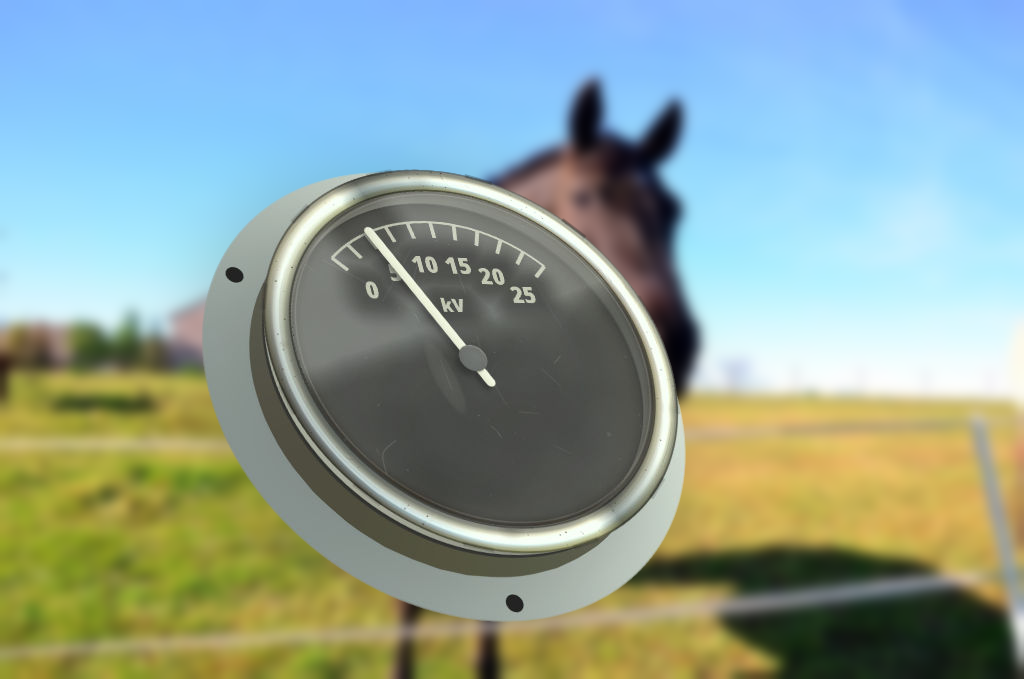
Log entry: 5 kV
